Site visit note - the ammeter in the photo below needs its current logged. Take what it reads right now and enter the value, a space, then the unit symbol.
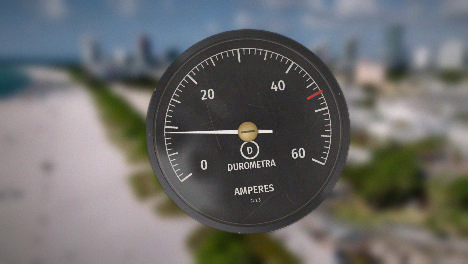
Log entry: 9 A
